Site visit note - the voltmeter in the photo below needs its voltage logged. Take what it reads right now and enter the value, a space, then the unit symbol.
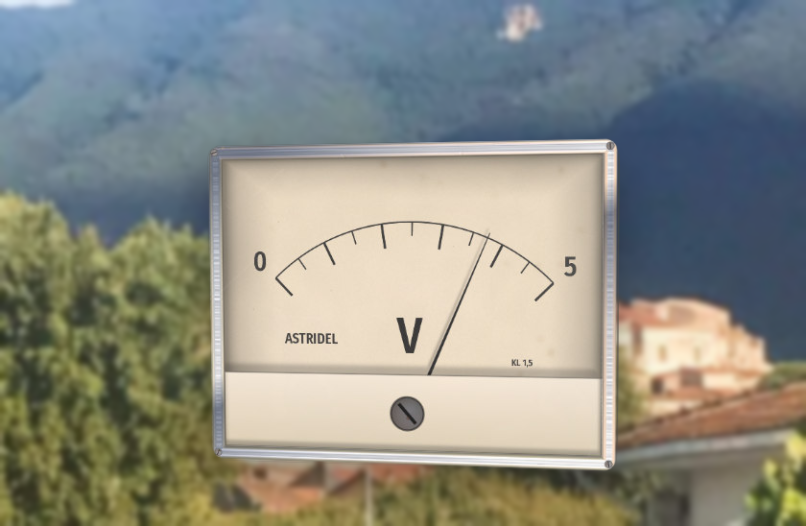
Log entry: 3.75 V
